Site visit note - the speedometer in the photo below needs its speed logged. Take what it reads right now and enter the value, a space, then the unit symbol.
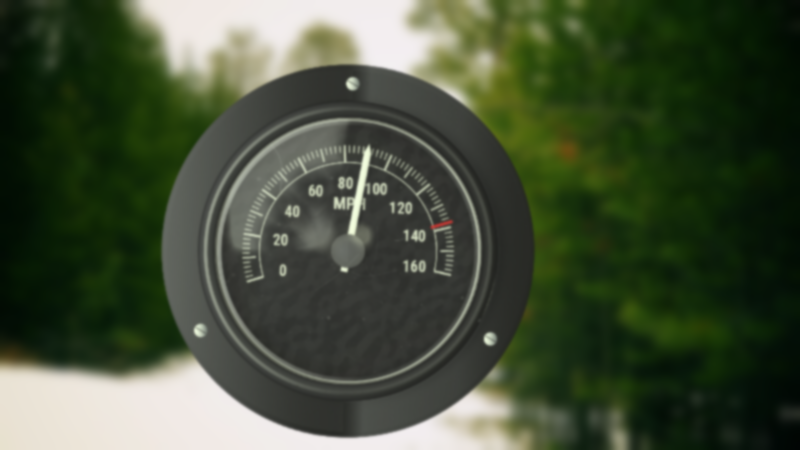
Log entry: 90 mph
